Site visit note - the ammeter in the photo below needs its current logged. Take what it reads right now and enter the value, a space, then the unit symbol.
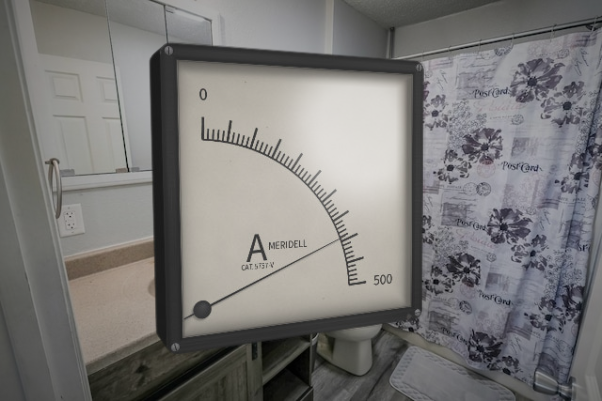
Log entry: 390 A
